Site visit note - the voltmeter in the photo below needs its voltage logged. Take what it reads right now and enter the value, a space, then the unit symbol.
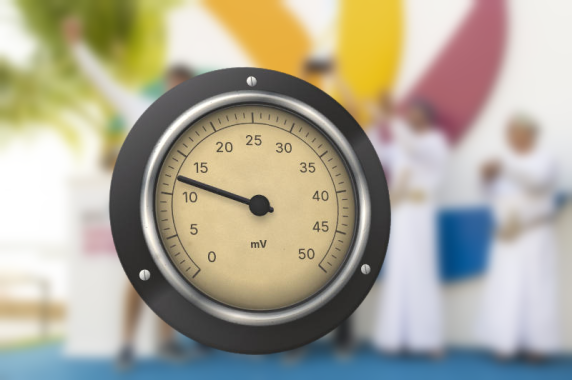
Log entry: 12 mV
